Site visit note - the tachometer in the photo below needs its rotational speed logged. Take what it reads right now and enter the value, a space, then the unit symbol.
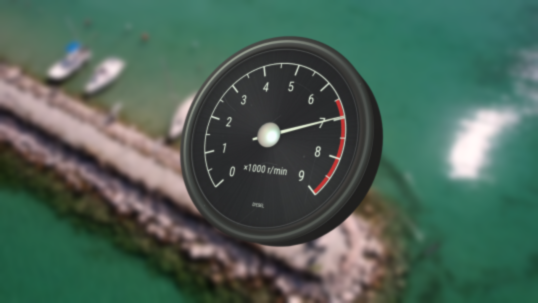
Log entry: 7000 rpm
